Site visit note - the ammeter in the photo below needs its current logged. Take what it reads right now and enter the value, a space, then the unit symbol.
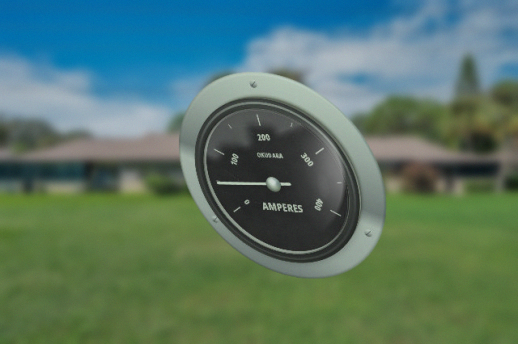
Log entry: 50 A
